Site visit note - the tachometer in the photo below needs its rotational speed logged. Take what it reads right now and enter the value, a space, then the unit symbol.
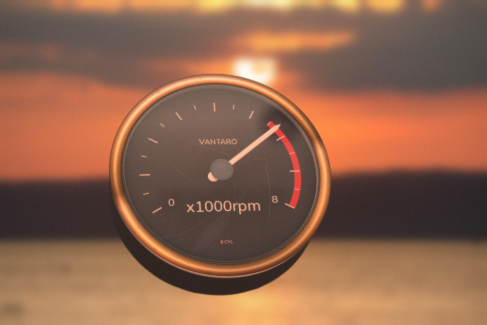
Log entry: 5750 rpm
